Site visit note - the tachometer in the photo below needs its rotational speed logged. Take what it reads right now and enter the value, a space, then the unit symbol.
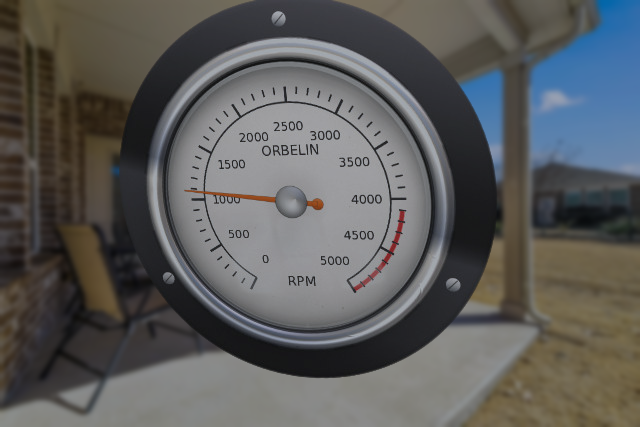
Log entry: 1100 rpm
